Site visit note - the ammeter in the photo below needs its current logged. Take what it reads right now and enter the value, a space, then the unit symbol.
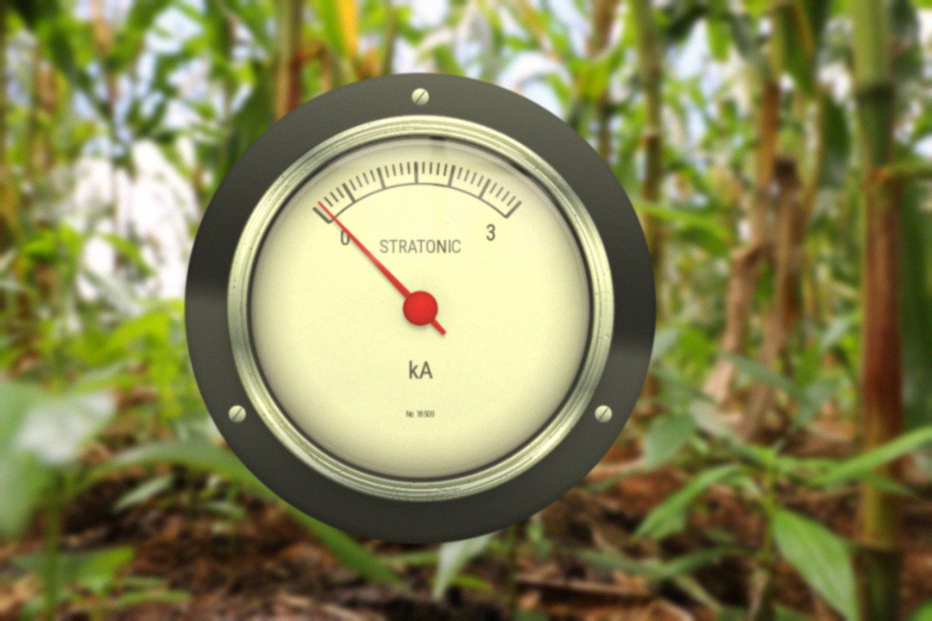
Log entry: 0.1 kA
